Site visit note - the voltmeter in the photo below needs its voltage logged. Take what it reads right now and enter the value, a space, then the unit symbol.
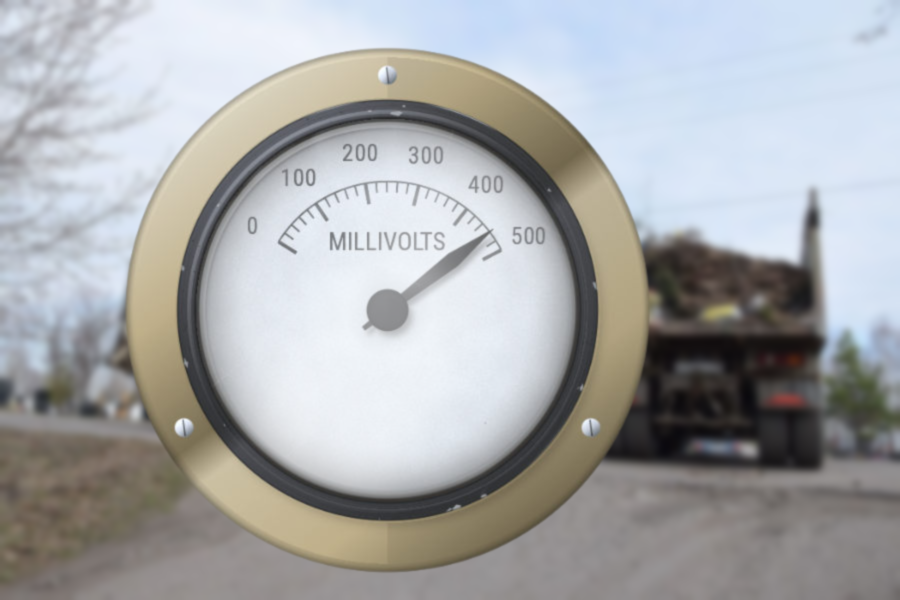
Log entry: 460 mV
